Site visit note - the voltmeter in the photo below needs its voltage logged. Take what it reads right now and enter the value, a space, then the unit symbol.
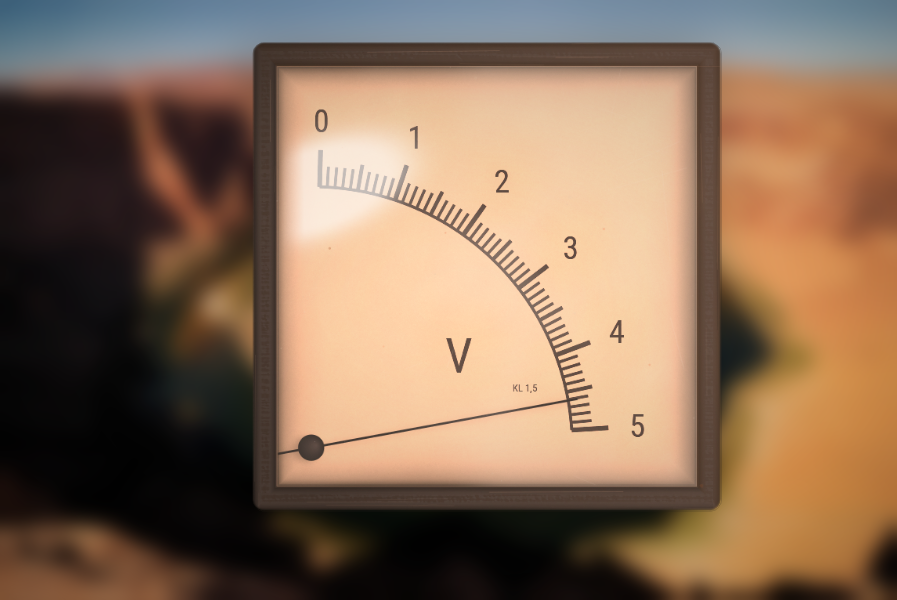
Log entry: 4.6 V
